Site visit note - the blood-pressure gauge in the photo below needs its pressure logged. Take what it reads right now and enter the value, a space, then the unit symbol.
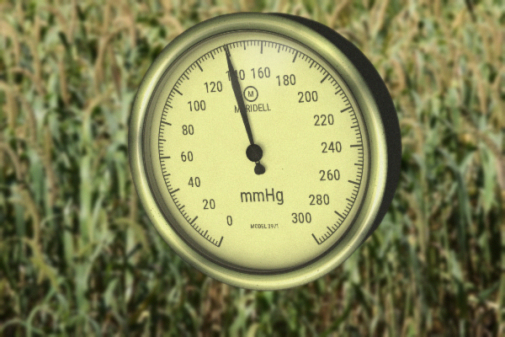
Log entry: 140 mmHg
